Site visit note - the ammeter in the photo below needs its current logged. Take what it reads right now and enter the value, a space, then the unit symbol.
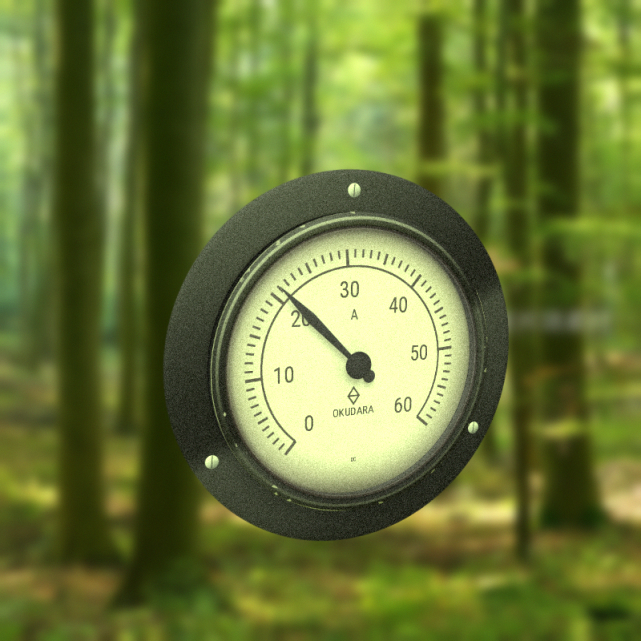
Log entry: 21 A
